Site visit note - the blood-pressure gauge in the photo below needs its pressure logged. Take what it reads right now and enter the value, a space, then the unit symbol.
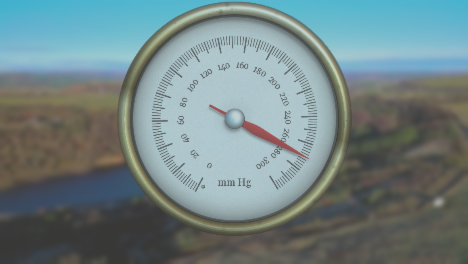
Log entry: 270 mmHg
